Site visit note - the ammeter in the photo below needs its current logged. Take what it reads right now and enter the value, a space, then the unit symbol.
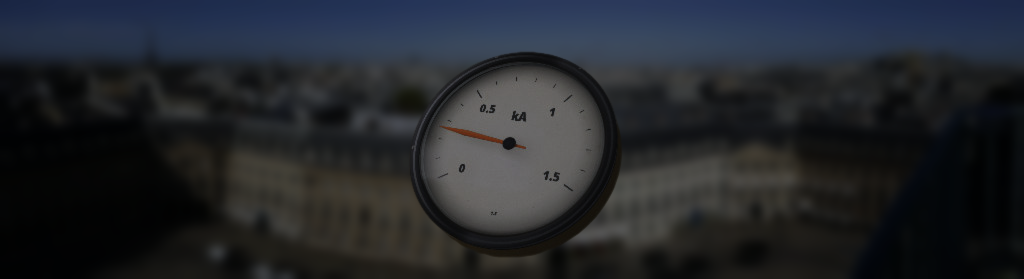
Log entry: 0.25 kA
